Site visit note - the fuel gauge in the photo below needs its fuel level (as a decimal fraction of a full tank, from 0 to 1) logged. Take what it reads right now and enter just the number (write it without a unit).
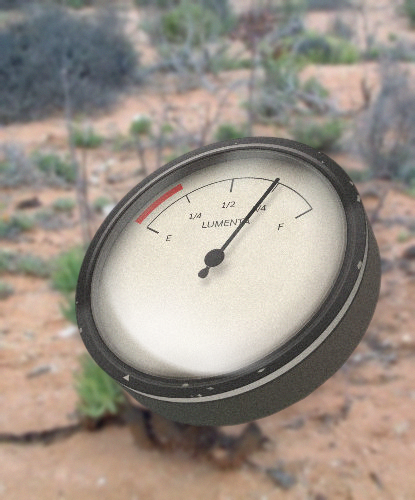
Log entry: 0.75
